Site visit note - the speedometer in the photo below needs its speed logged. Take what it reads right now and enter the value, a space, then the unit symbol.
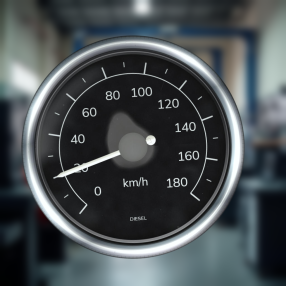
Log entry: 20 km/h
